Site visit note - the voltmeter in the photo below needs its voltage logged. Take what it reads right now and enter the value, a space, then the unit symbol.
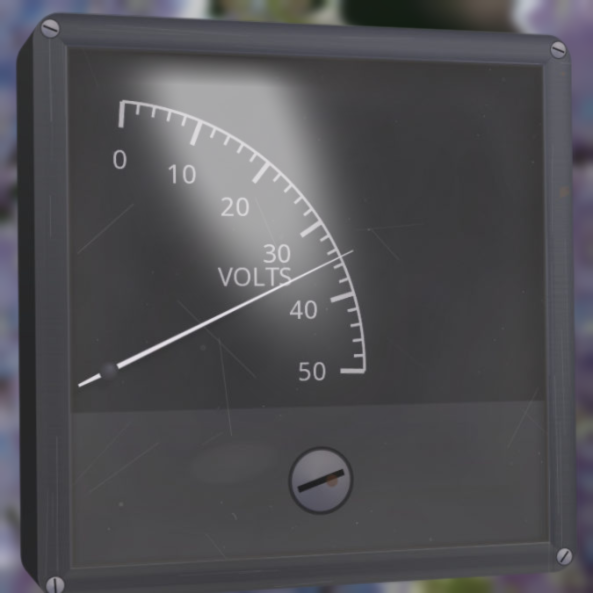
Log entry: 35 V
